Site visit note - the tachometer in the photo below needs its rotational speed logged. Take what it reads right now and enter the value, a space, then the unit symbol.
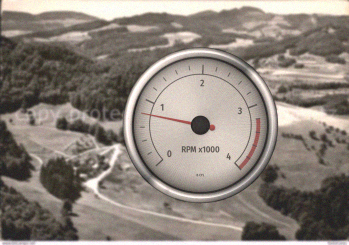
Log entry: 800 rpm
